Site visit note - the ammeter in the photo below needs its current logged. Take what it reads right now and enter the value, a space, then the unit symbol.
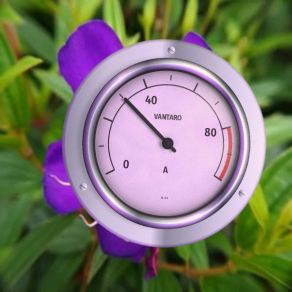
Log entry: 30 A
